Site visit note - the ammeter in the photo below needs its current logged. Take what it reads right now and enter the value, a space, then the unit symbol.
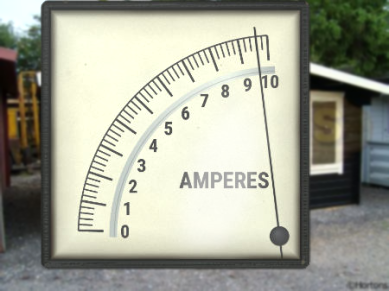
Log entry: 9.6 A
